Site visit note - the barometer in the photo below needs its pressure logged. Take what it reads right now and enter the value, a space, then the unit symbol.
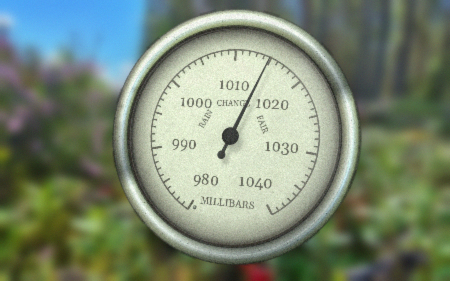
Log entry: 1015 mbar
